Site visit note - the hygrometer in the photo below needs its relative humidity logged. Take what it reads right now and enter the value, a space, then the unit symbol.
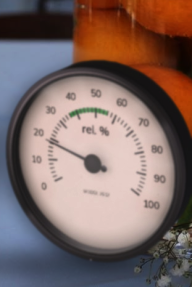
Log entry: 20 %
